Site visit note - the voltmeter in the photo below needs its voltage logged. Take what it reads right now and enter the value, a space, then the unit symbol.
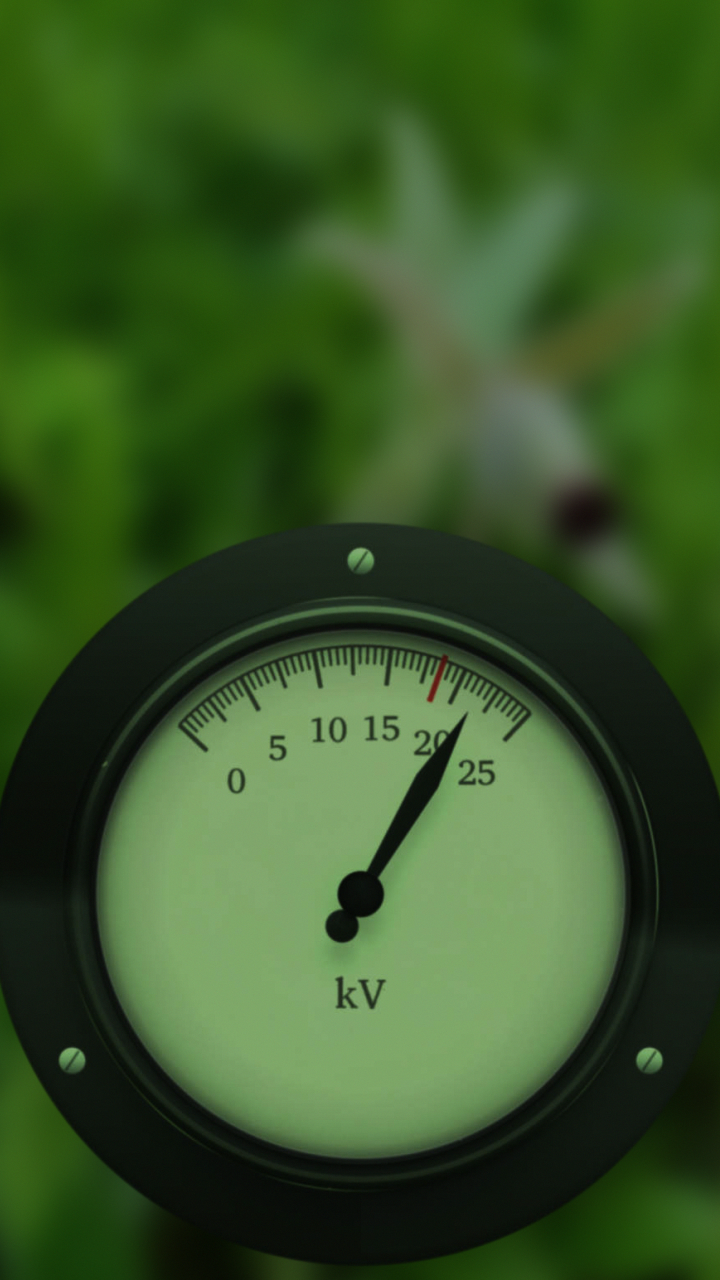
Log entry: 21.5 kV
